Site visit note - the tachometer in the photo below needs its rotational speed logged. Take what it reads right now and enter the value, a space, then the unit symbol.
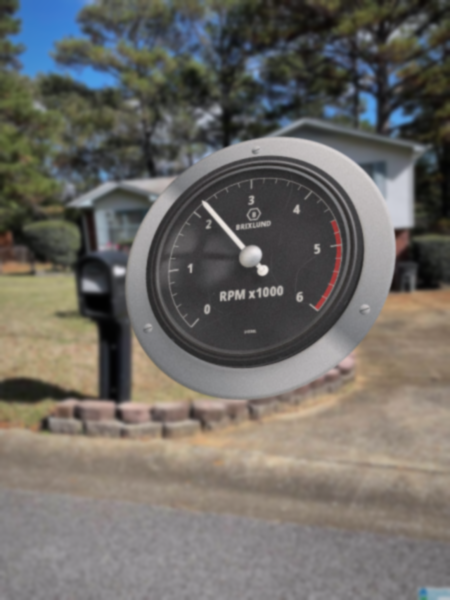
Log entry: 2200 rpm
